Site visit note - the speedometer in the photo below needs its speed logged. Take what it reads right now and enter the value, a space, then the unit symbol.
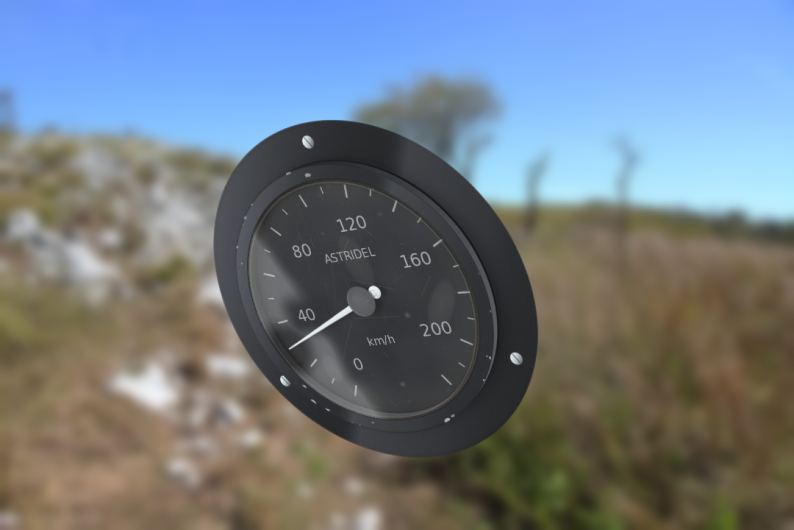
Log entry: 30 km/h
